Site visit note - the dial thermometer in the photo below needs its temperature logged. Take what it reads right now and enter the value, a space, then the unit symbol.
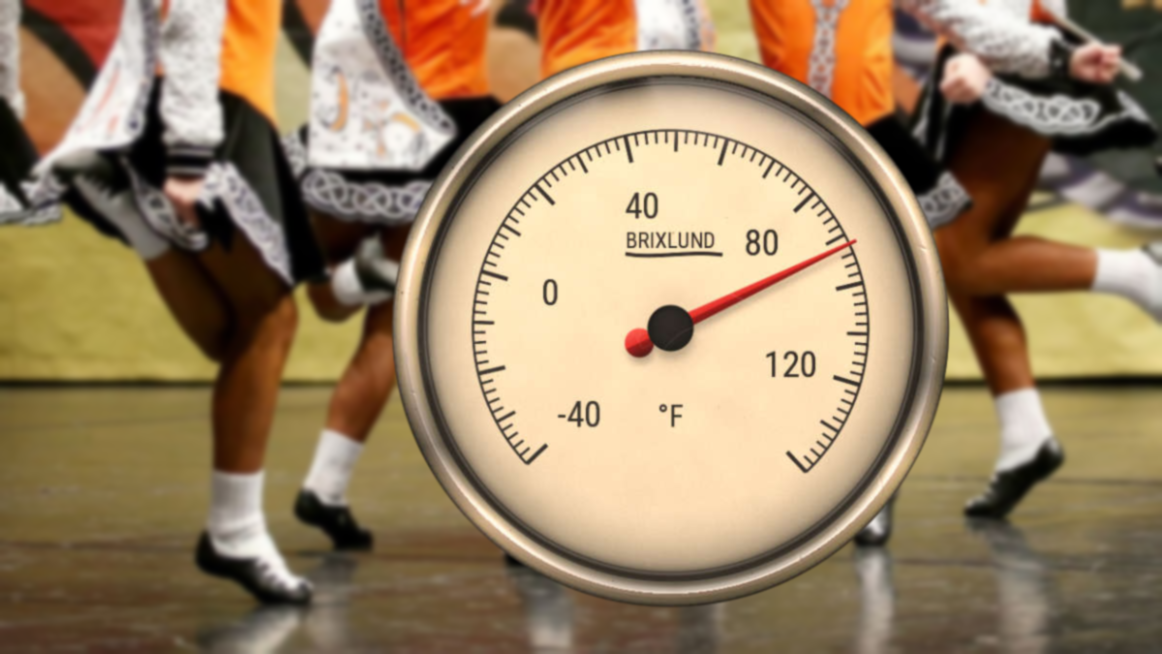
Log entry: 92 °F
